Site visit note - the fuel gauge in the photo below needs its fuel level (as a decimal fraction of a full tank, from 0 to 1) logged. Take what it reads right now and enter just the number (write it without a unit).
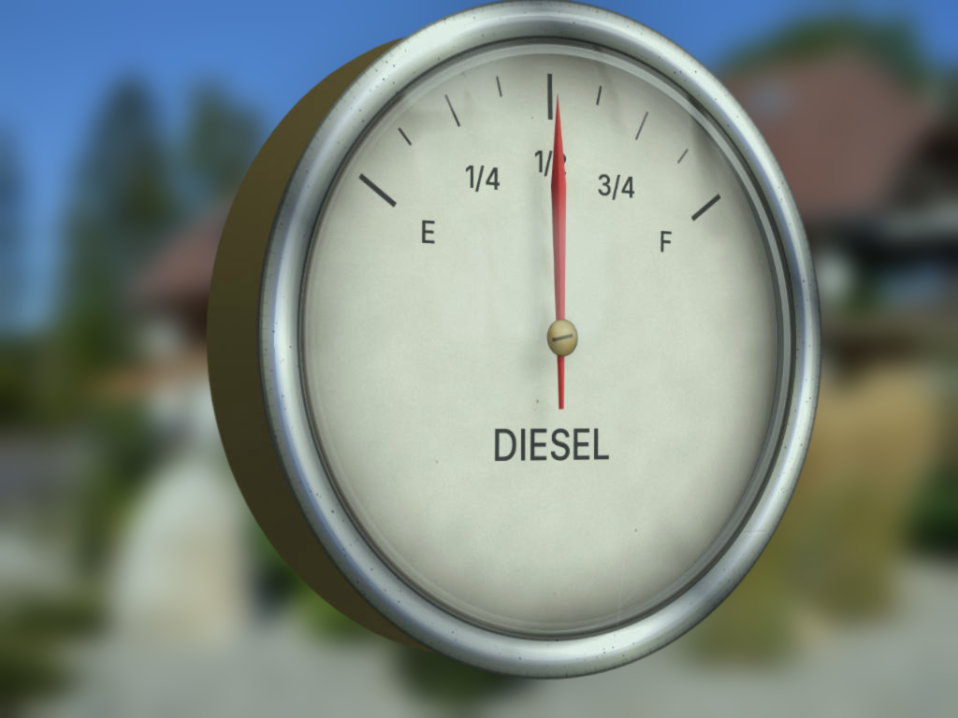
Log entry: 0.5
